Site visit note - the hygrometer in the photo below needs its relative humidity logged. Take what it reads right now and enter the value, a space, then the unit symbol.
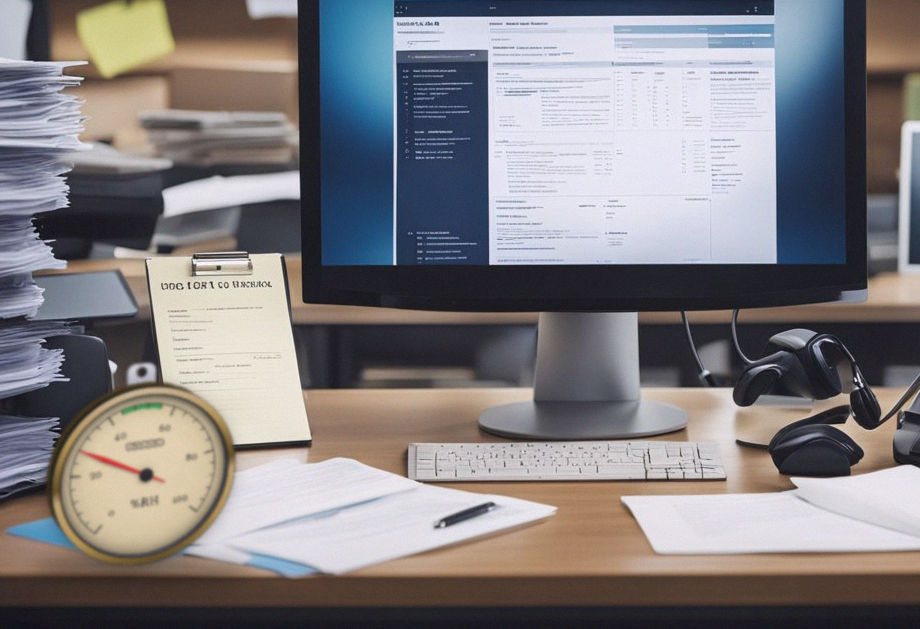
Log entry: 28 %
